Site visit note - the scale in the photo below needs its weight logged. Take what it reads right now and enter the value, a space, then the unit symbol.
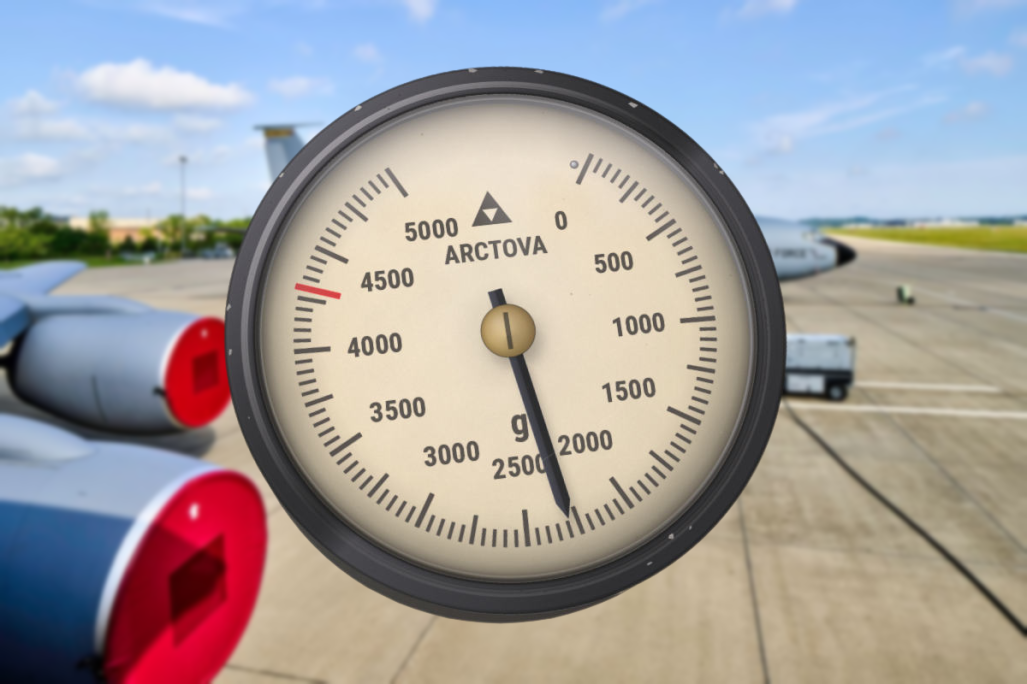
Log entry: 2300 g
